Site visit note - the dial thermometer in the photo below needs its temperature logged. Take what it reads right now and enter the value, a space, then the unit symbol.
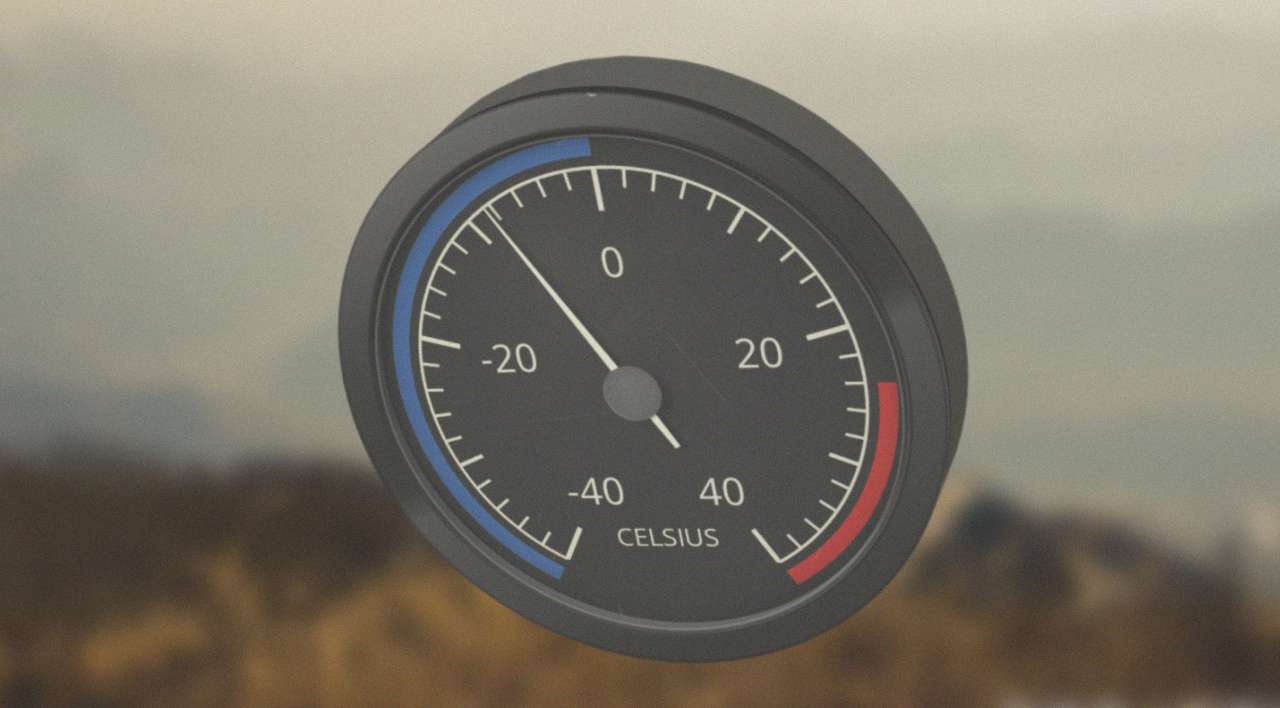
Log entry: -8 °C
